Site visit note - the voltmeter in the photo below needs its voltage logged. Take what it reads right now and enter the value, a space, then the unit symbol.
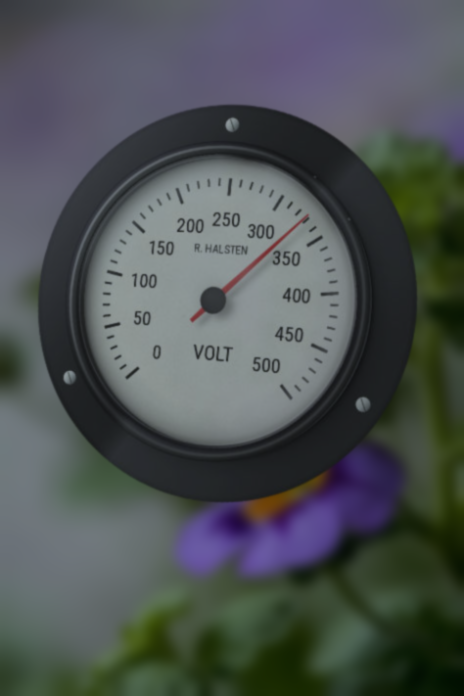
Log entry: 330 V
